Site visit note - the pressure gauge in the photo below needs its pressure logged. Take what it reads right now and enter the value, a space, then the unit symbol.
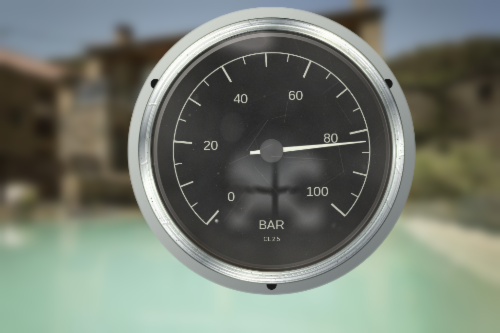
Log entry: 82.5 bar
